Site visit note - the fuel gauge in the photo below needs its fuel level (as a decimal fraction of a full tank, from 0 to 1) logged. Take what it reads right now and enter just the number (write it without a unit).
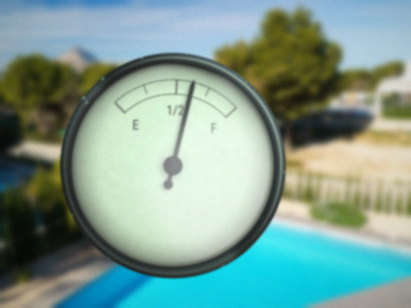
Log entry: 0.625
